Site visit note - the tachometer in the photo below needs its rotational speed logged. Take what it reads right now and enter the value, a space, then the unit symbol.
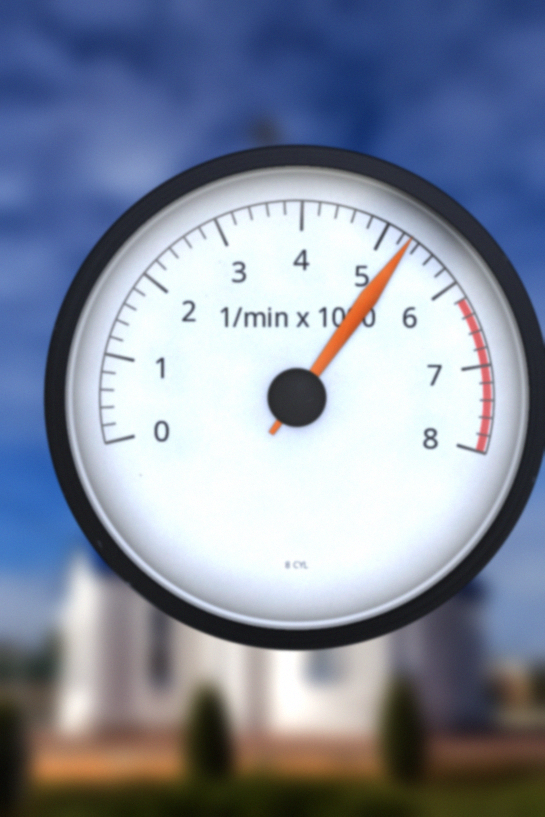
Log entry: 5300 rpm
